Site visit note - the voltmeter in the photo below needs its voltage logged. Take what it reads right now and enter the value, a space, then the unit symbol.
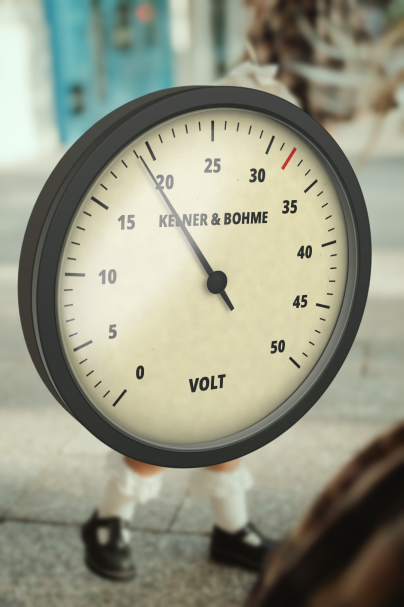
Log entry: 19 V
